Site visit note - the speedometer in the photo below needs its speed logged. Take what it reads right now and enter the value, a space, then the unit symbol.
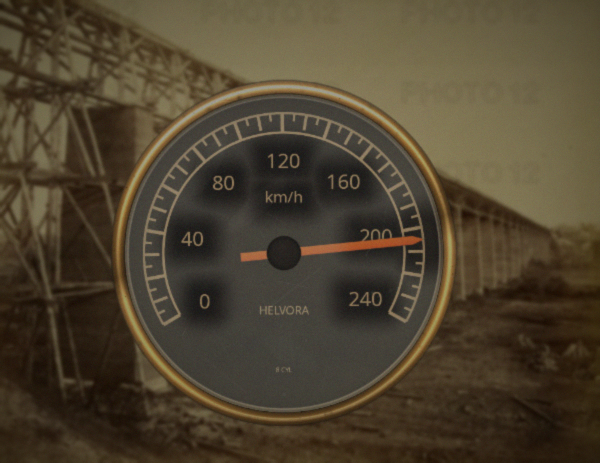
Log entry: 205 km/h
